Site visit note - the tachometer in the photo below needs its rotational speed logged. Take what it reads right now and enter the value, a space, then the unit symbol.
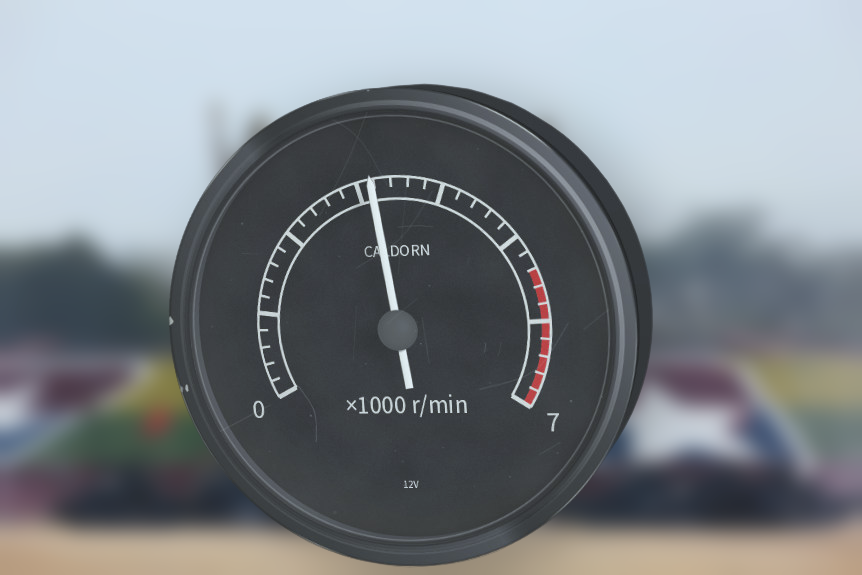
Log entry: 3200 rpm
